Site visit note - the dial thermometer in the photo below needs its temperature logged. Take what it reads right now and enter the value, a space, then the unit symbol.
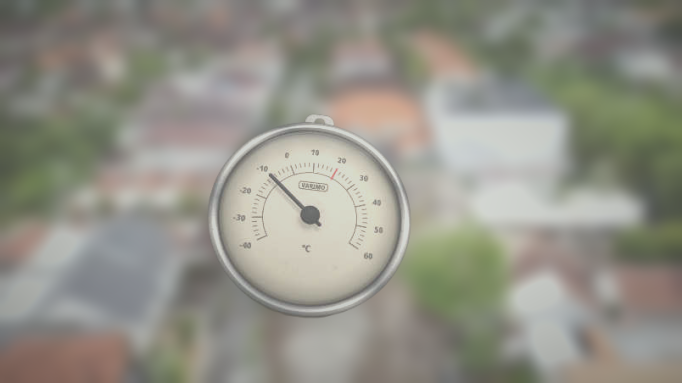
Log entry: -10 °C
